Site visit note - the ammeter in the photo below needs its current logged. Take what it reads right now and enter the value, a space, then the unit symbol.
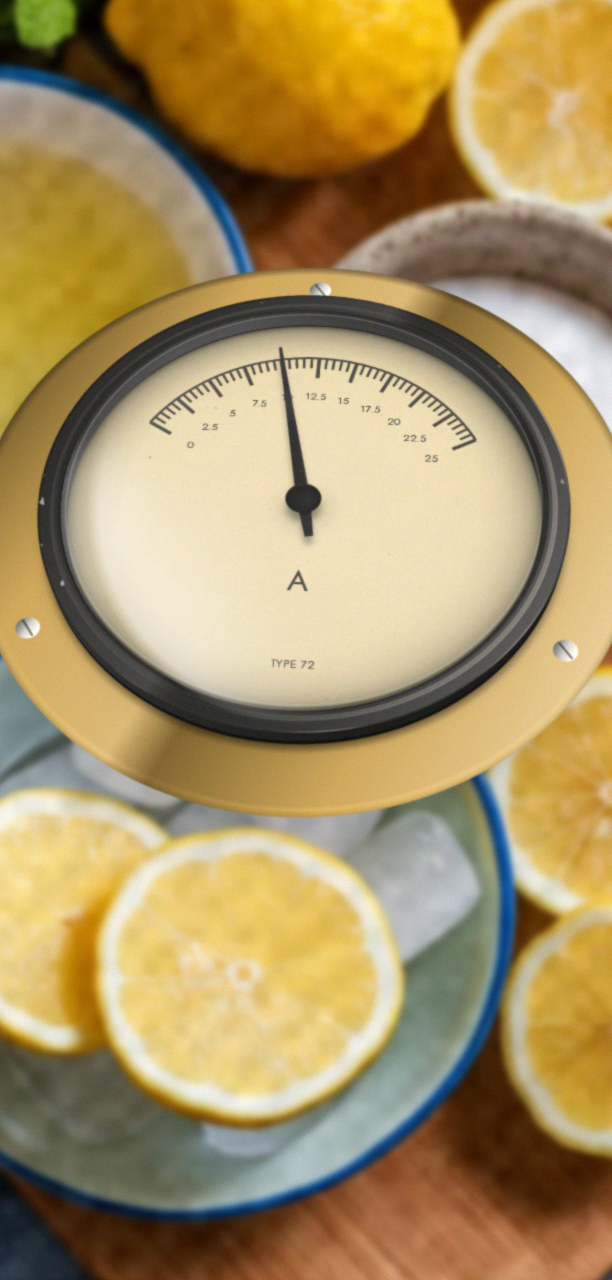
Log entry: 10 A
